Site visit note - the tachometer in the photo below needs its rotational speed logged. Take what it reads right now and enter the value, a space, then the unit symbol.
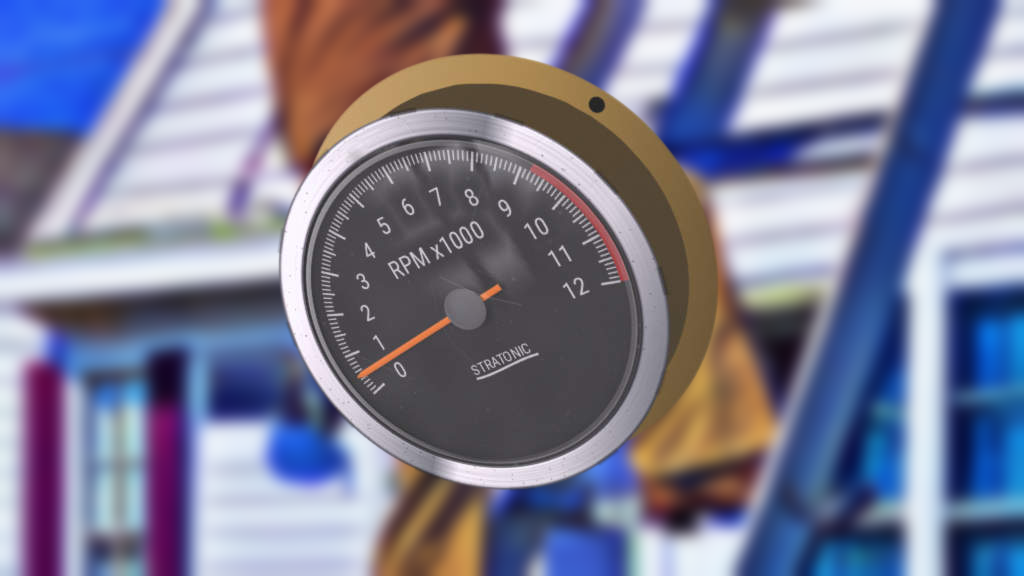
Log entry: 500 rpm
